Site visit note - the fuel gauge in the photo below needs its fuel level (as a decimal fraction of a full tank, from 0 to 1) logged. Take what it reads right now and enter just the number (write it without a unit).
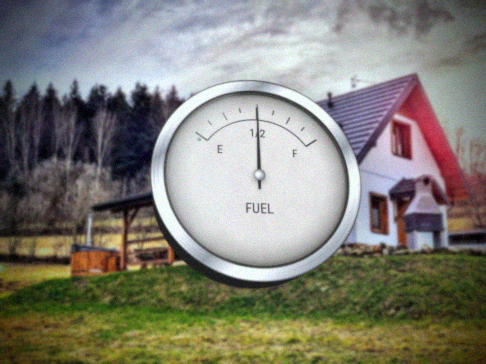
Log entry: 0.5
